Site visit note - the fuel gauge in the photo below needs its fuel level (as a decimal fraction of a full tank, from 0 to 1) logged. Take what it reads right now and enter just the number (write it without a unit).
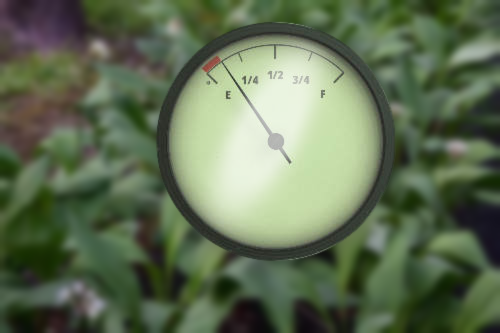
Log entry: 0.125
